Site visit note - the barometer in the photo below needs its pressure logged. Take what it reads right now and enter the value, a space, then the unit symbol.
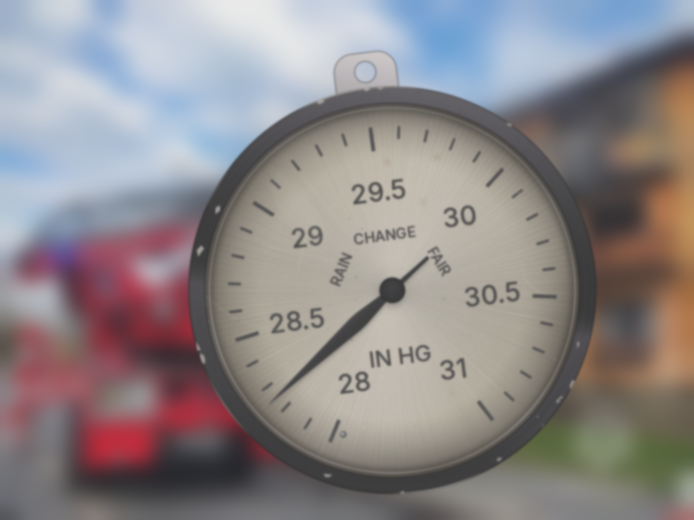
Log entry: 28.25 inHg
